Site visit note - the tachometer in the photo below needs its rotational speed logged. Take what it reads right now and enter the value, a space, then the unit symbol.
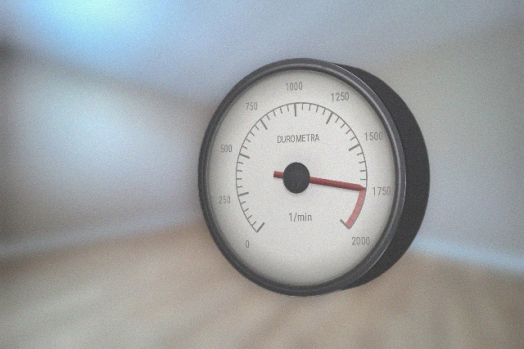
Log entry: 1750 rpm
